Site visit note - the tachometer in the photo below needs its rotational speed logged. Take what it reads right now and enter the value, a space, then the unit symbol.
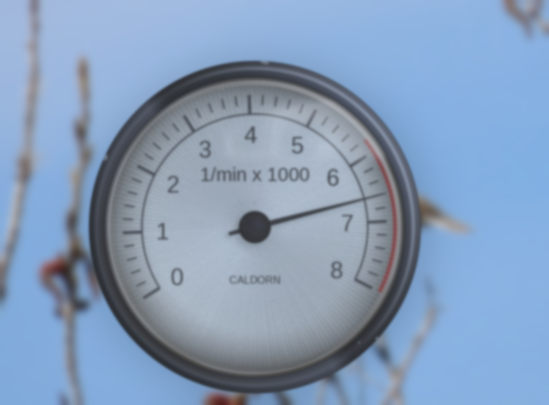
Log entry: 6600 rpm
